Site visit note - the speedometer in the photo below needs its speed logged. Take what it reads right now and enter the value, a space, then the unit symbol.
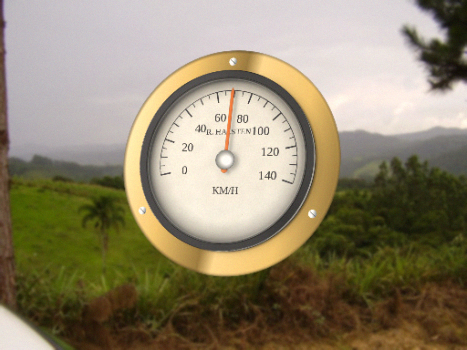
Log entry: 70 km/h
